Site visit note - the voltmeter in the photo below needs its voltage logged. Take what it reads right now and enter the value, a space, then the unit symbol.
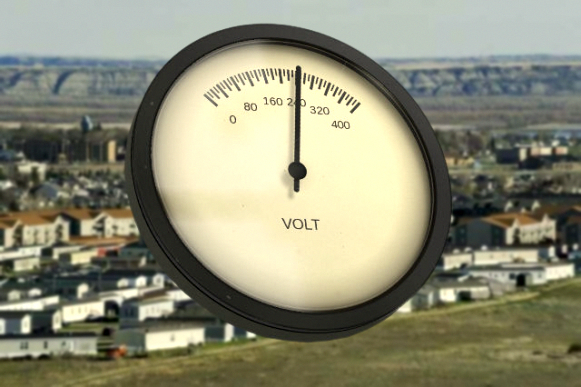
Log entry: 240 V
